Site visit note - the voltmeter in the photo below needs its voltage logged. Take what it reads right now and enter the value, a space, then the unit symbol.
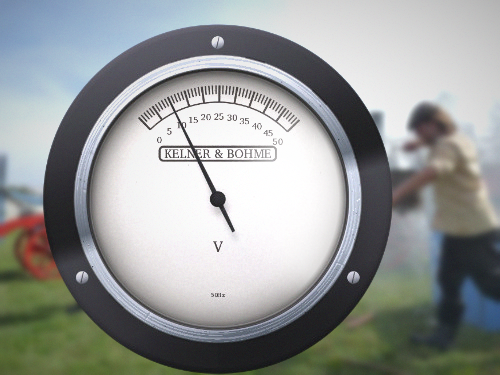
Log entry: 10 V
